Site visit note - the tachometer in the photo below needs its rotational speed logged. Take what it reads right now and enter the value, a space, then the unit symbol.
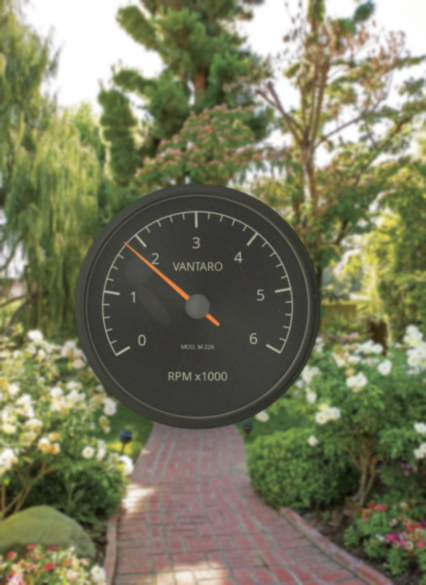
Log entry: 1800 rpm
